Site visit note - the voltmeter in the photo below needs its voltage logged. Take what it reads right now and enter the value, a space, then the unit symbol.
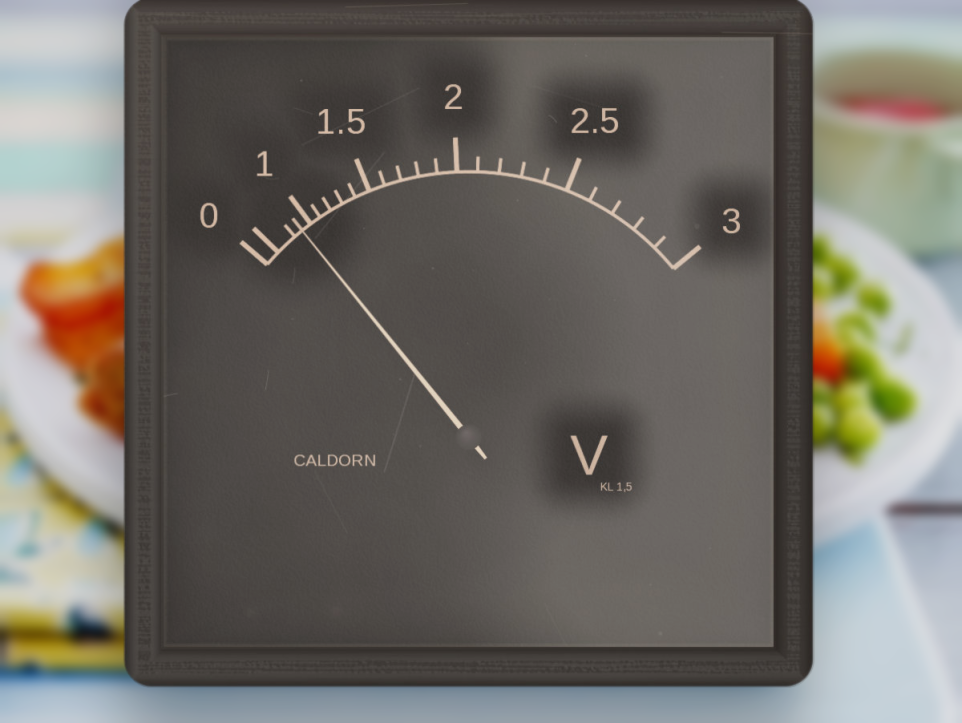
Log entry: 0.9 V
